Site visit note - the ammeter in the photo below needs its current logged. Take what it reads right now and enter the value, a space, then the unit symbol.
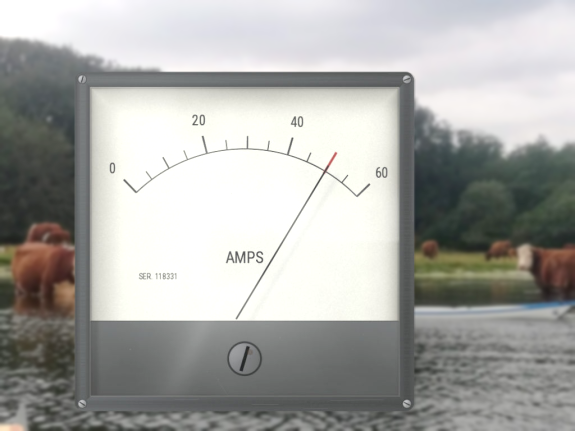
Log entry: 50 A
